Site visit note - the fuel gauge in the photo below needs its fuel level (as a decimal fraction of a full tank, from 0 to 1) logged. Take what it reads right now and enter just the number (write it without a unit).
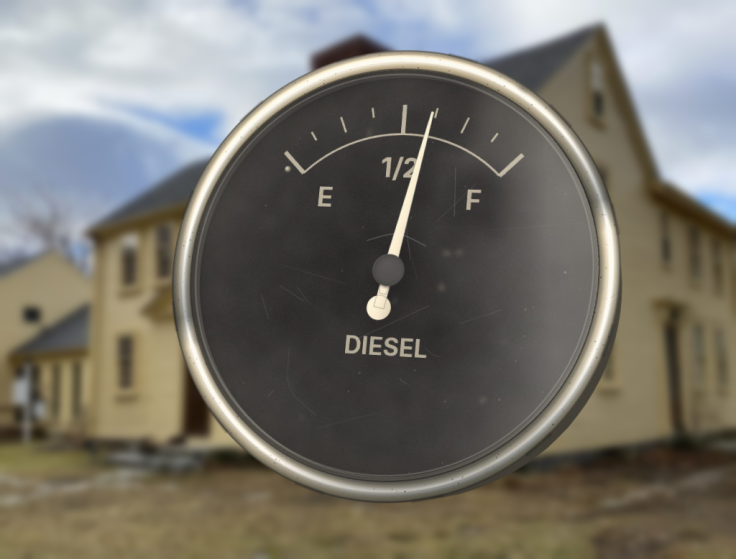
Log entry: 0.625
